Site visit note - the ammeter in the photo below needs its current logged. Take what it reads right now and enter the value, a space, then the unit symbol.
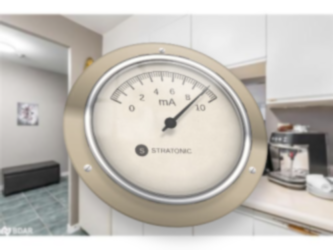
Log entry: 9 mA
